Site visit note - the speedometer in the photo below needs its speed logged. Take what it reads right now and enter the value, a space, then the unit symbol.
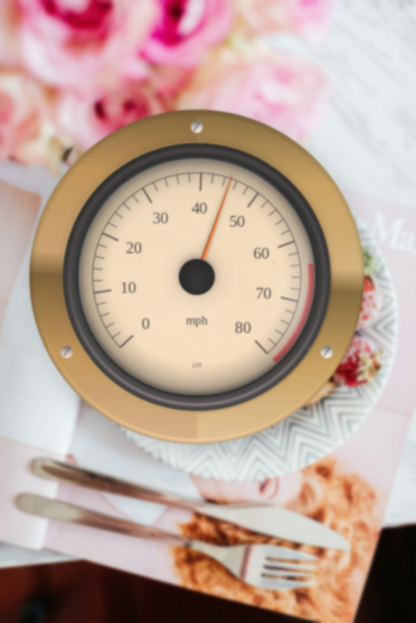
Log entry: 45 mph
